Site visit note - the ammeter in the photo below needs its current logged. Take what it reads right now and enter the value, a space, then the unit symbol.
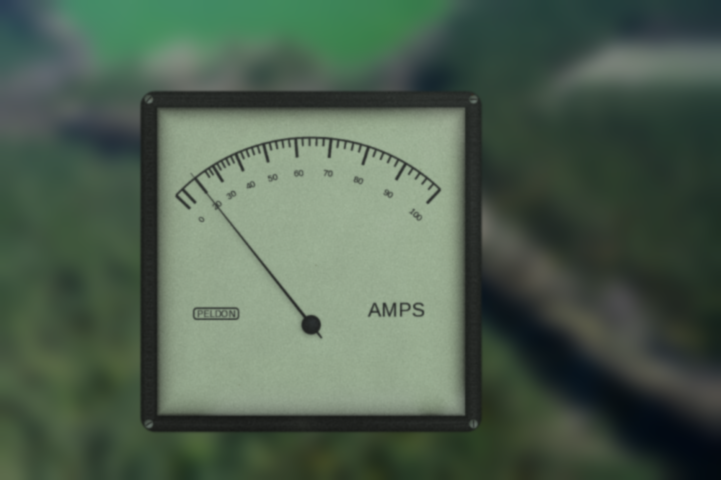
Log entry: 20 A
